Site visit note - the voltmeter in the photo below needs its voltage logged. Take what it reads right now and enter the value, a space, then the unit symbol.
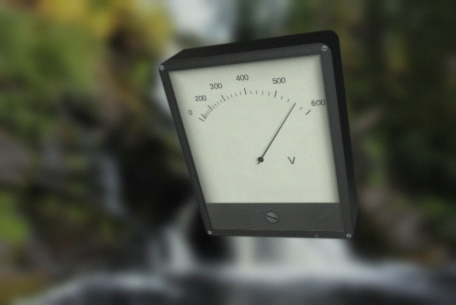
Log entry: 560 V
